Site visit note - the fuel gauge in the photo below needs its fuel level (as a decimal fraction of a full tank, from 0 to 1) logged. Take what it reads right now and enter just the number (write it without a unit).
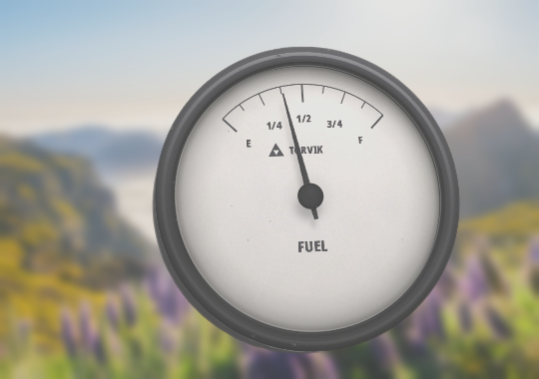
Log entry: 0.375
